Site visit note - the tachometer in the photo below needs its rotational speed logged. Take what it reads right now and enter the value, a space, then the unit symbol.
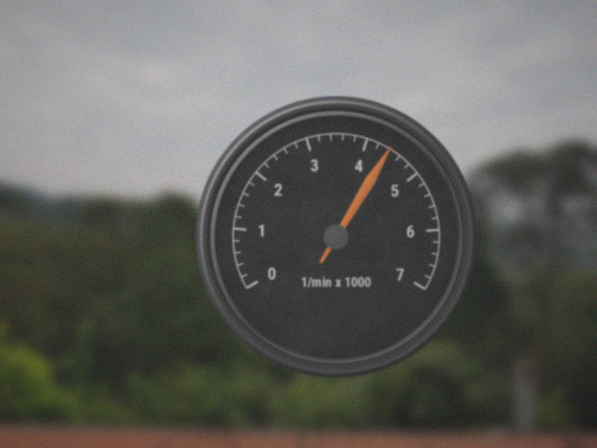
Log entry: 4400 rpm
